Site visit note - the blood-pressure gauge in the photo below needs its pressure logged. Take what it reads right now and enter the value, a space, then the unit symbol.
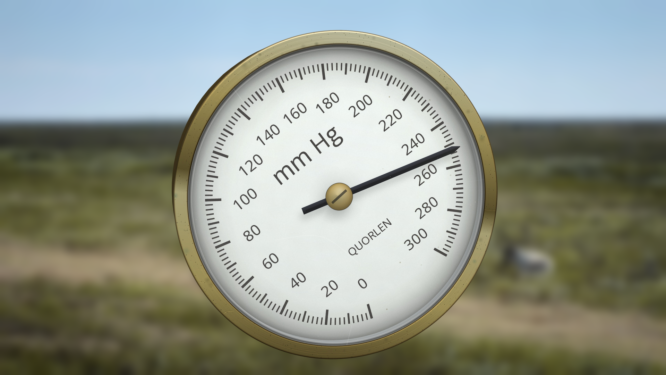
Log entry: 252 mmHg
